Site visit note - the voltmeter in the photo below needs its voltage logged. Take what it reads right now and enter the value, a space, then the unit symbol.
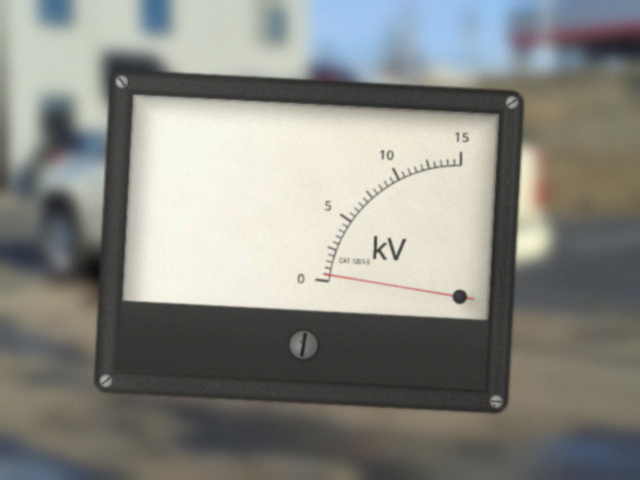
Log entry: 0.5 kV
